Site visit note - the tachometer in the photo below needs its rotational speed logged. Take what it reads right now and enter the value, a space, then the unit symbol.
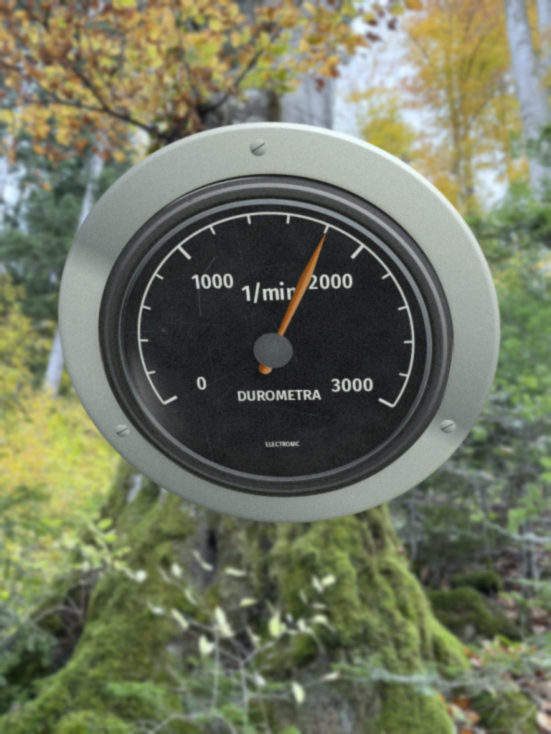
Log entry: 1800 rpm
